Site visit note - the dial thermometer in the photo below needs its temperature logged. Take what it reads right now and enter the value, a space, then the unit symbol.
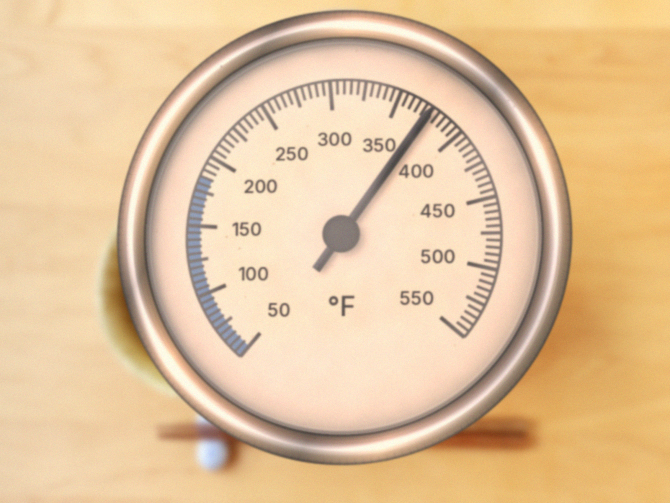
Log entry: 375 °F
